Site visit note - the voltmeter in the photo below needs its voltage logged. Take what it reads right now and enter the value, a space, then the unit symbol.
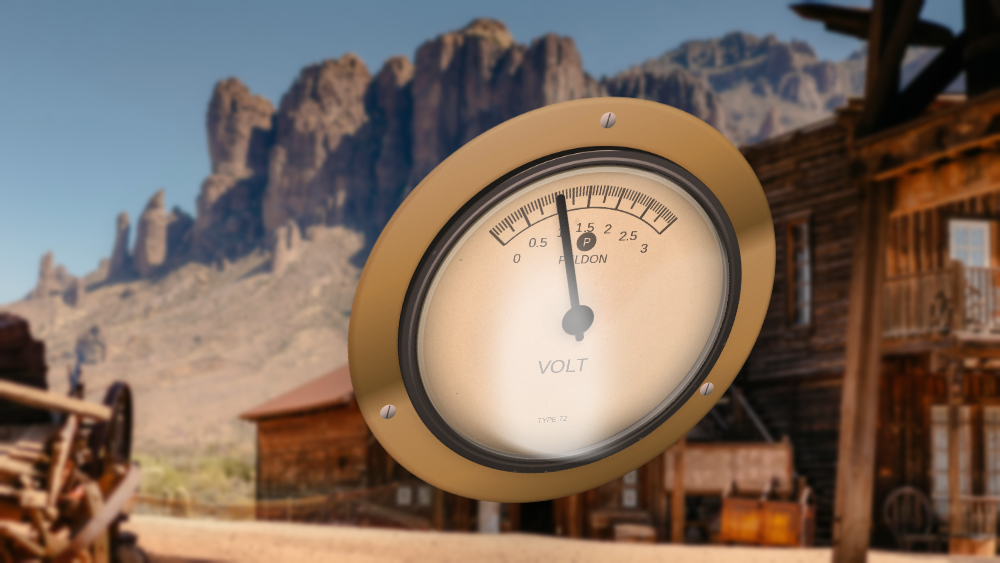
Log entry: 1 V
